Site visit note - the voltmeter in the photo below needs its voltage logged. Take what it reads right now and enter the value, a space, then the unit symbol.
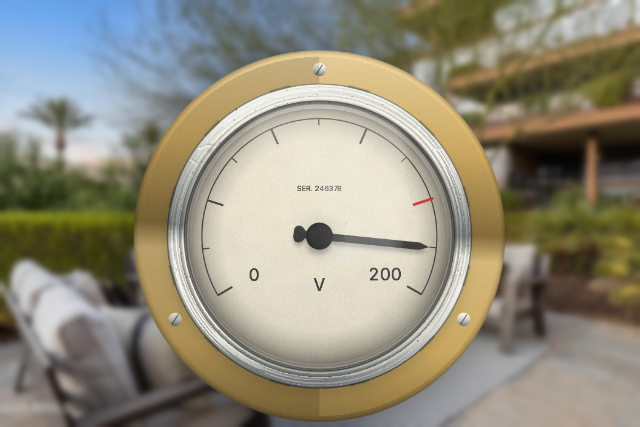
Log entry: 180 V
